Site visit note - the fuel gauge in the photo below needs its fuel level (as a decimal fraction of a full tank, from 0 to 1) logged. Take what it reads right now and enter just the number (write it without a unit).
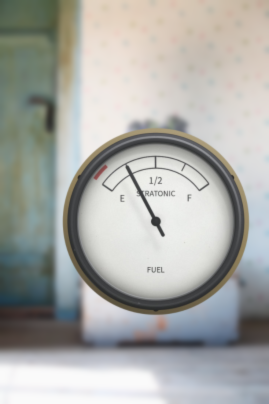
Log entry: 0.25
